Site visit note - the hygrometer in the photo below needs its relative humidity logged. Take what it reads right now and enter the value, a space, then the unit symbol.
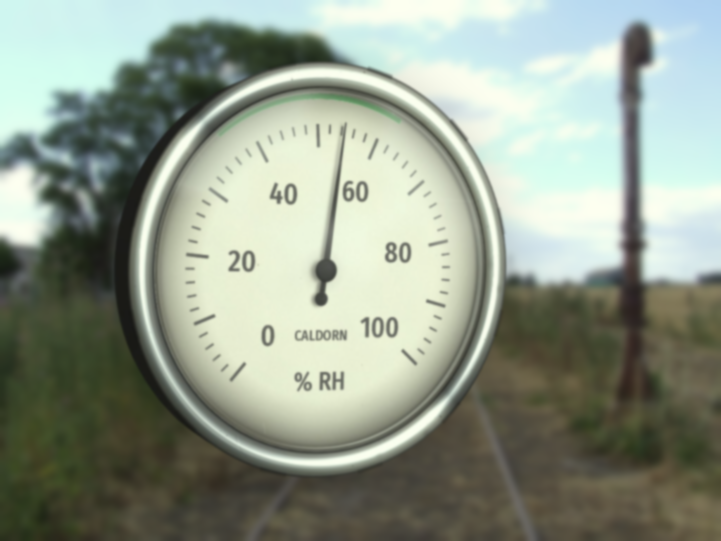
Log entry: 54 %
